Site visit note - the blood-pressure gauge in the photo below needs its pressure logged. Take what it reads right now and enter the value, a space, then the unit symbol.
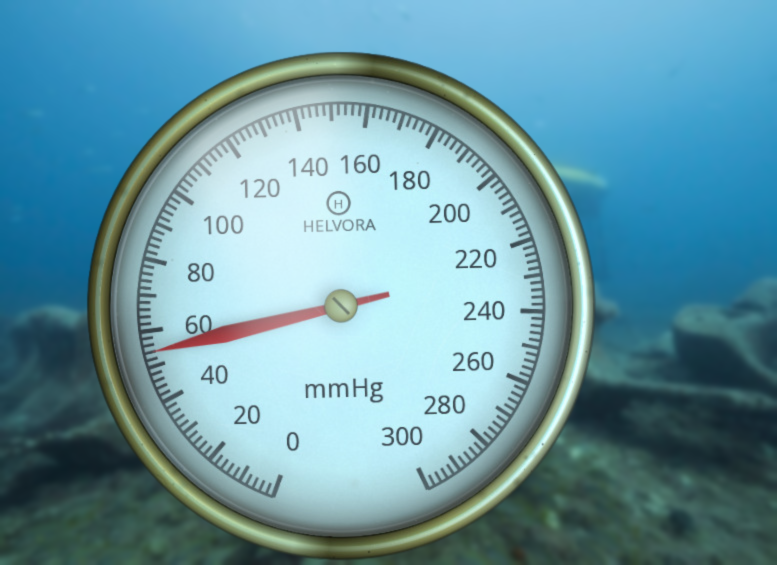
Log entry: 54 mmHg
